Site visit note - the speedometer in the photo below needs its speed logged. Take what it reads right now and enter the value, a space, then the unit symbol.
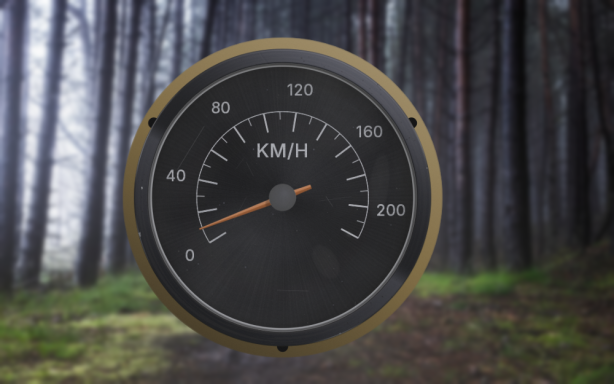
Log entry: 10 km/h
